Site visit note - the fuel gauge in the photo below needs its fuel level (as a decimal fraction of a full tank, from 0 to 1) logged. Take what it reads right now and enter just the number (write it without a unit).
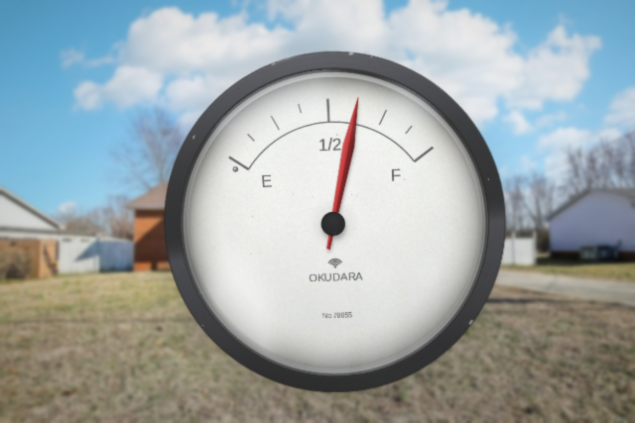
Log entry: 0.625
